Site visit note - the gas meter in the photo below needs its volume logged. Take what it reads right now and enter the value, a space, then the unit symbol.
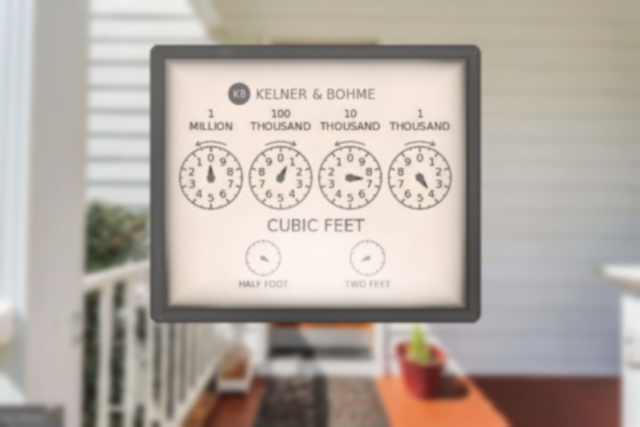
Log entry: 7400 ft³
